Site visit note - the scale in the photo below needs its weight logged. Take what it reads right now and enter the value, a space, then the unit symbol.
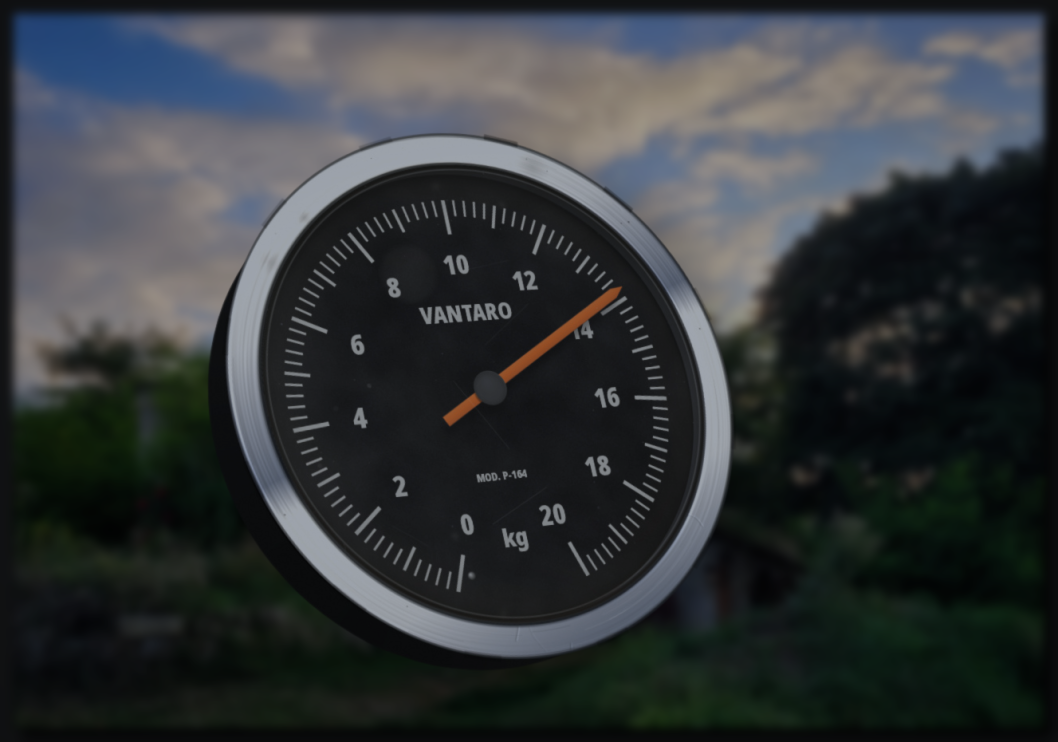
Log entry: 13.8 kg
